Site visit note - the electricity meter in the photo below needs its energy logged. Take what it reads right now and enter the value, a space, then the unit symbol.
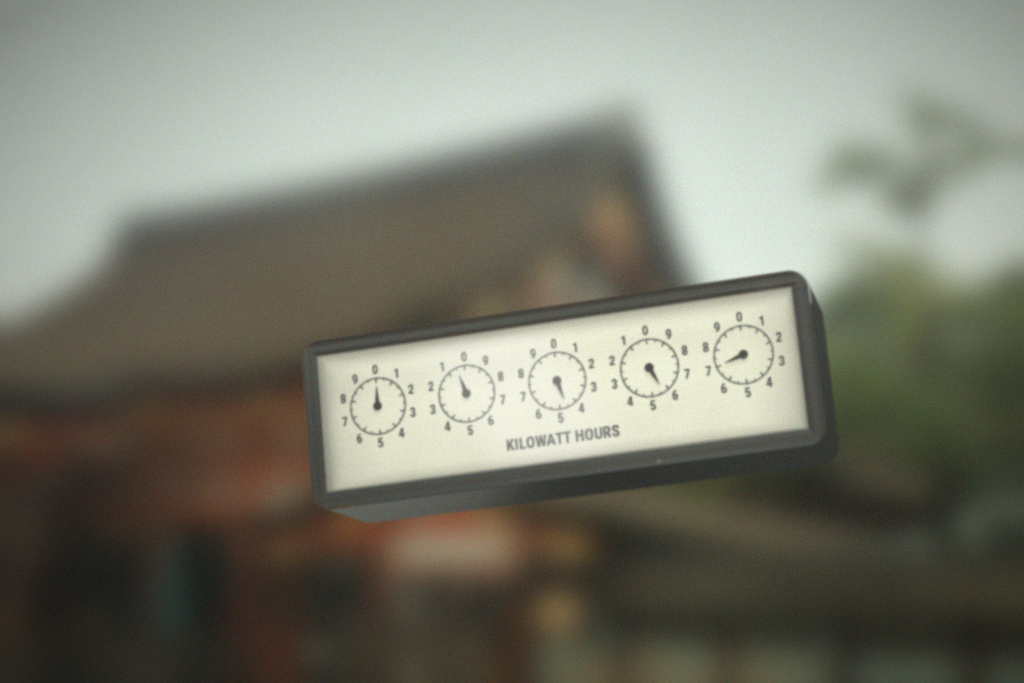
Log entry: 457 kWh
